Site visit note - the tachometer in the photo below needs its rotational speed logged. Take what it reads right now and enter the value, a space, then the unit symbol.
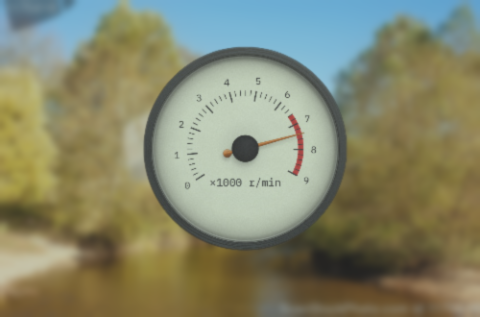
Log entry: 7400 rpm
